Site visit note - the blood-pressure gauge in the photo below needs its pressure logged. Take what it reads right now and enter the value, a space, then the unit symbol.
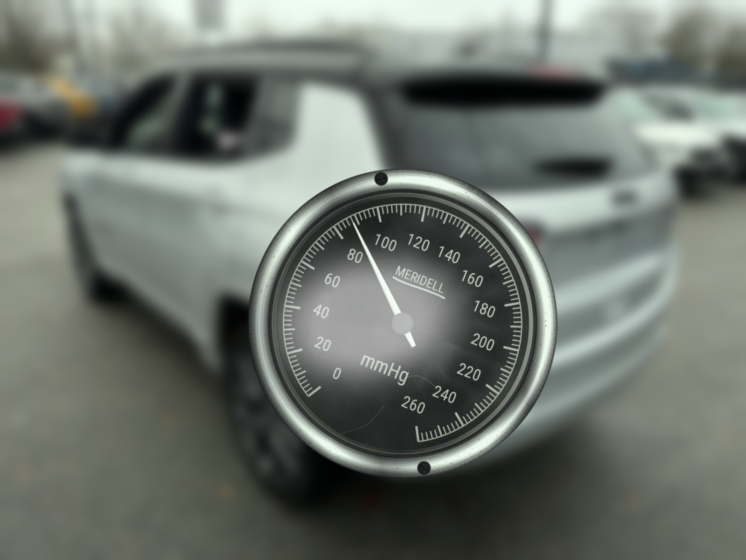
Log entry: 88 mmHg
